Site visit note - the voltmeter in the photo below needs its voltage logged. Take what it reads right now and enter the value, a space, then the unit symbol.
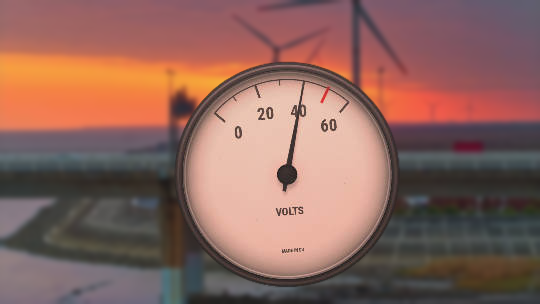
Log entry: 40 V
